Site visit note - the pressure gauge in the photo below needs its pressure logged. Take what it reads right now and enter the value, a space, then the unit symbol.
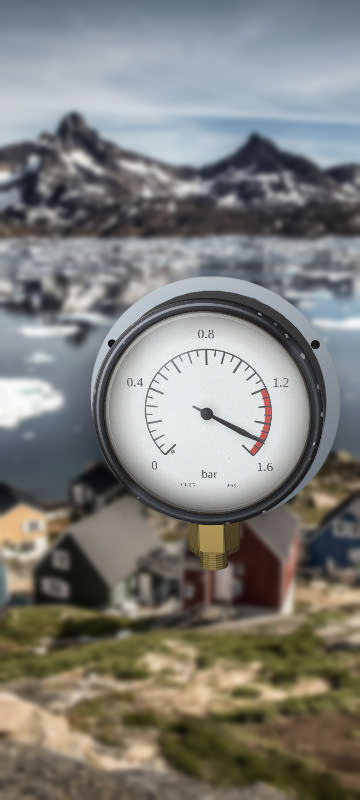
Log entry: 1.5 bar
